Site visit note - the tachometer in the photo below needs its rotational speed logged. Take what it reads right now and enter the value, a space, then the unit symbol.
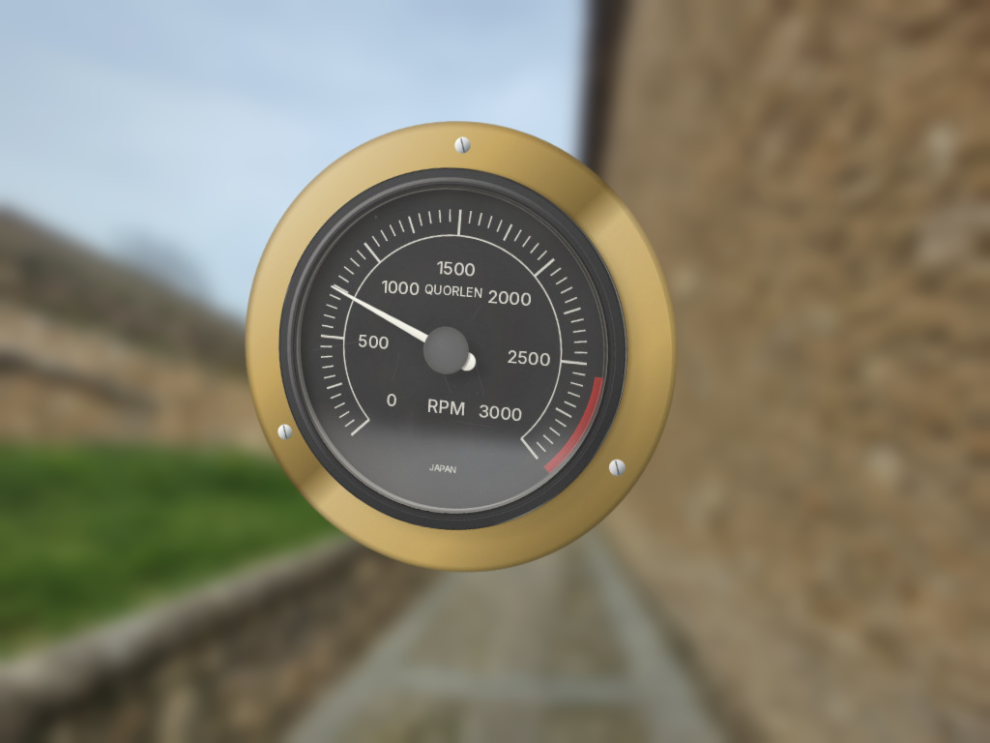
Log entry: 750 rpm
